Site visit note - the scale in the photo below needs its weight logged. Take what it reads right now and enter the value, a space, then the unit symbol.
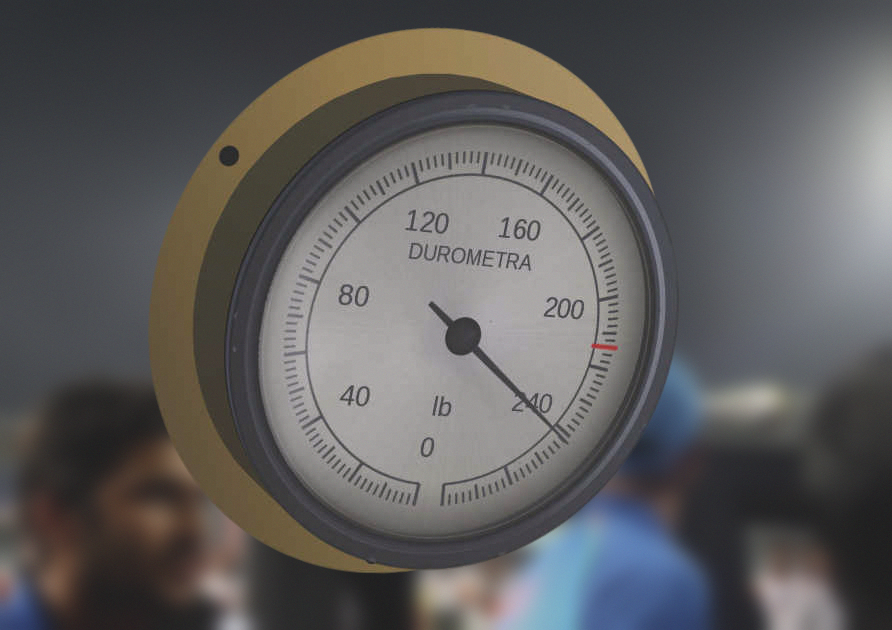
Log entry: 242 lb
